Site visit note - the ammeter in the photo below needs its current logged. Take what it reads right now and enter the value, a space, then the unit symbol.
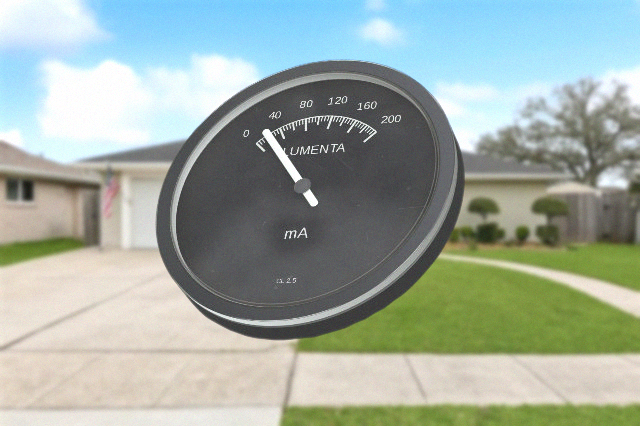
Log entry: 20 mA
